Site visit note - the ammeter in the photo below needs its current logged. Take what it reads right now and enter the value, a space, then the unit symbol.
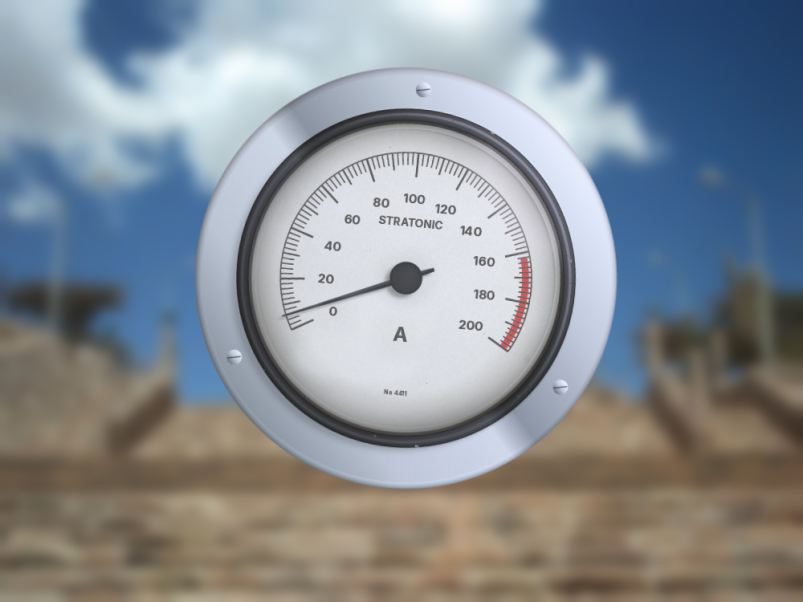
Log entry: 6 A
